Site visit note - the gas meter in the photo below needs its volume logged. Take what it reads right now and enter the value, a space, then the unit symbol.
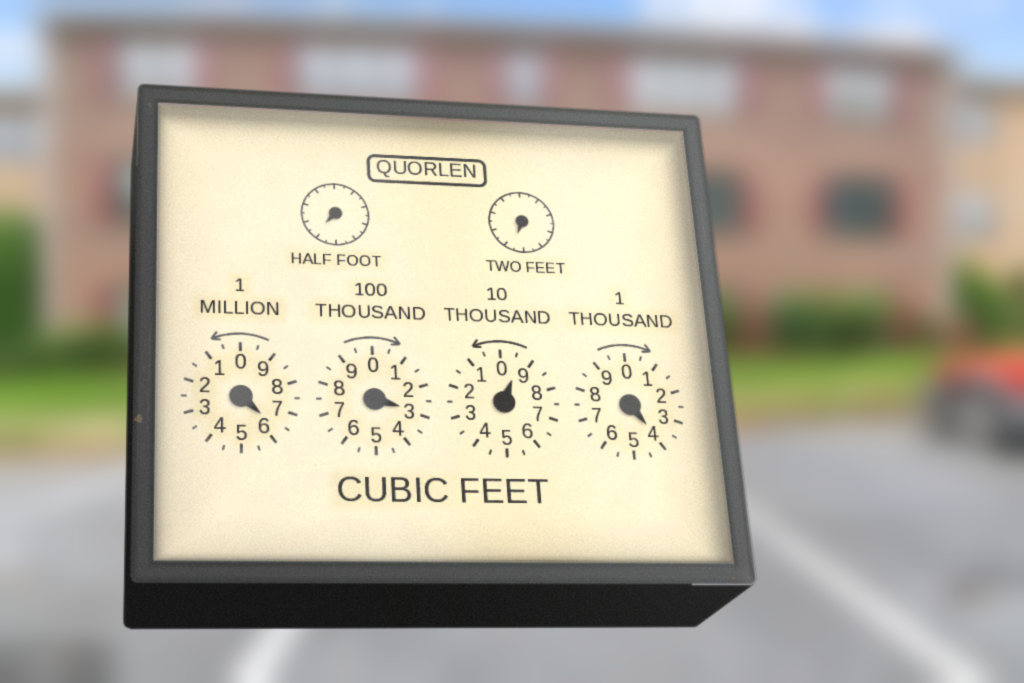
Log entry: 629400 ft³
